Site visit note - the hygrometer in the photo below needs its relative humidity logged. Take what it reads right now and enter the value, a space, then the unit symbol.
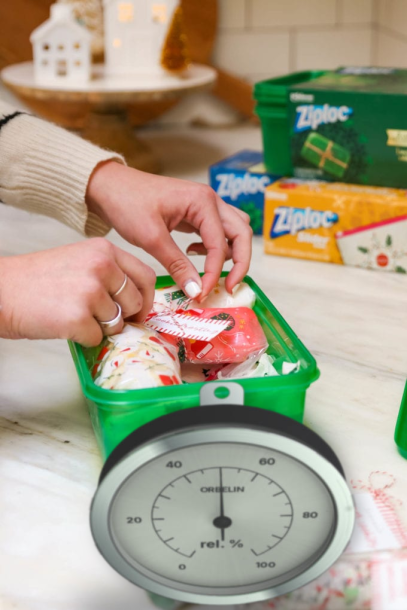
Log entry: 50 %
